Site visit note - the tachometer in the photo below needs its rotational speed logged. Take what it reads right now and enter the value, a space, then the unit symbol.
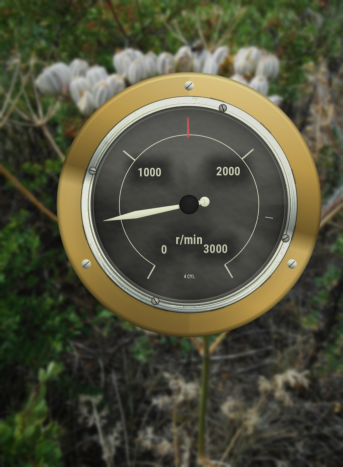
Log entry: 500 rpm
